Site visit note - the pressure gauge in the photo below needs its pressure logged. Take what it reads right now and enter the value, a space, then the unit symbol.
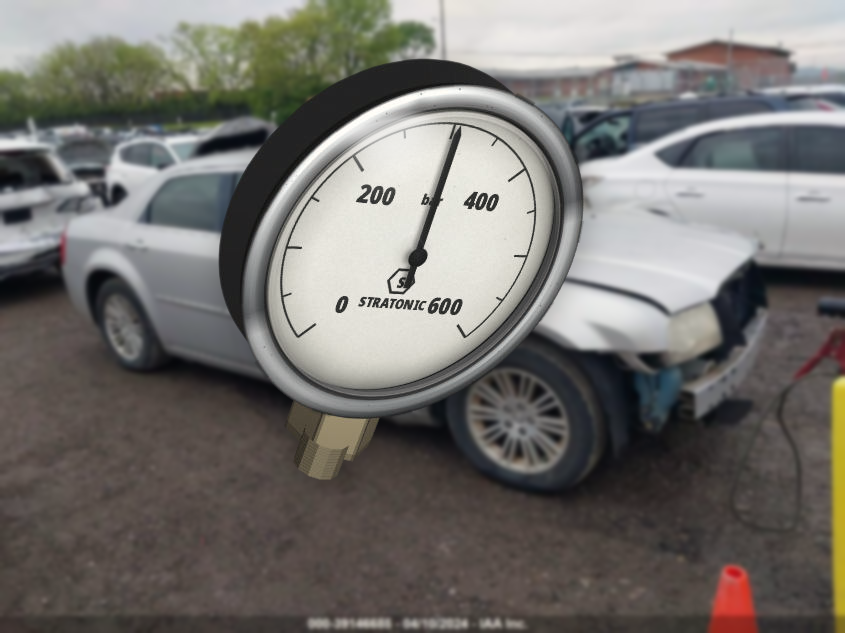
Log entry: 300 bar
